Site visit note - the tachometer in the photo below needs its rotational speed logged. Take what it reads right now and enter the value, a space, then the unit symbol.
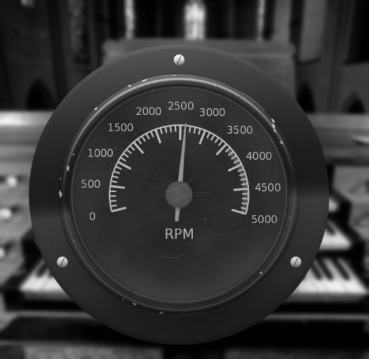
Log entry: 2600 rpm
